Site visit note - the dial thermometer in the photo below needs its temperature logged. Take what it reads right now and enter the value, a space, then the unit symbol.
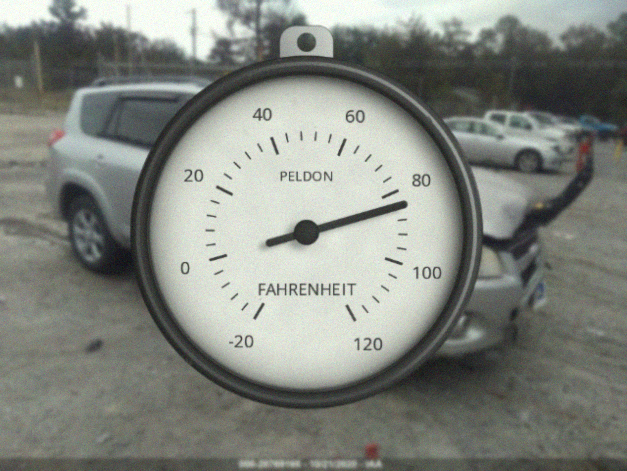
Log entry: 84 °F
